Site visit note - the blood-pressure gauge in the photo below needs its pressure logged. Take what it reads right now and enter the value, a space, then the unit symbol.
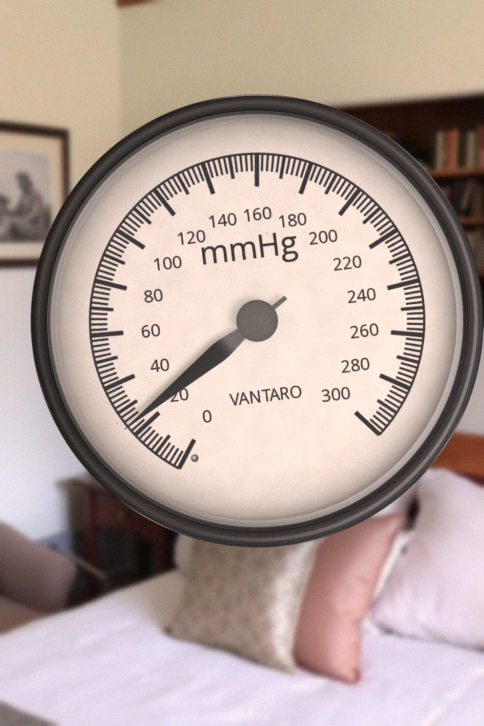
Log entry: 24 mmHg
